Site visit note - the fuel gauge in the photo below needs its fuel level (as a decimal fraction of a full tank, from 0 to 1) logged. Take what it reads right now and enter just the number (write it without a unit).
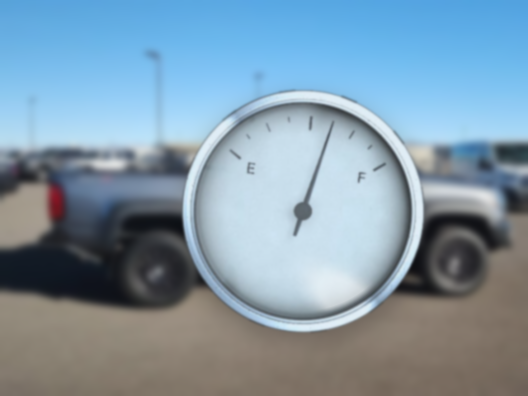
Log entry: 0.625
